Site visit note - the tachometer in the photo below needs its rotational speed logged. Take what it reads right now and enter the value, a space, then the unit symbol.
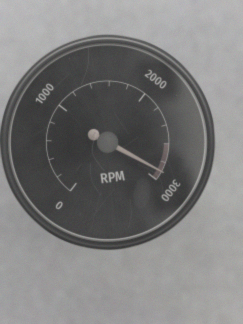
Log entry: 2900 rpm
